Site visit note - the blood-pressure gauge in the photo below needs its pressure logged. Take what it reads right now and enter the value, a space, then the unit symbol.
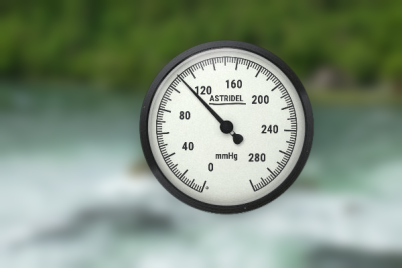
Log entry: 110 mmHg
